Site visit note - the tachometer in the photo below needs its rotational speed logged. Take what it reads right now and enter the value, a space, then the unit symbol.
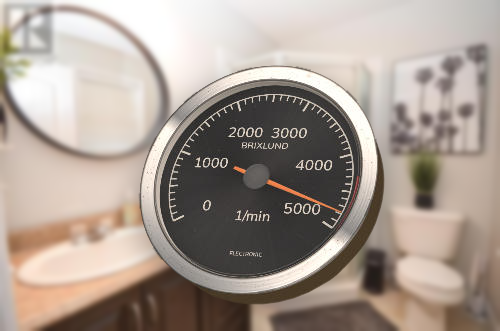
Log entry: 4800 rpm
